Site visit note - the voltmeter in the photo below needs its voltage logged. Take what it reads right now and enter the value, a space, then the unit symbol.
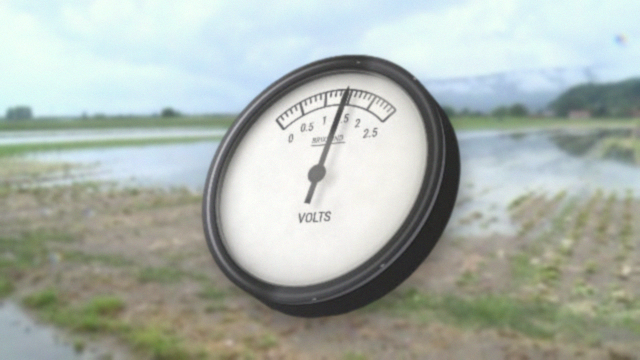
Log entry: 1.5 V
